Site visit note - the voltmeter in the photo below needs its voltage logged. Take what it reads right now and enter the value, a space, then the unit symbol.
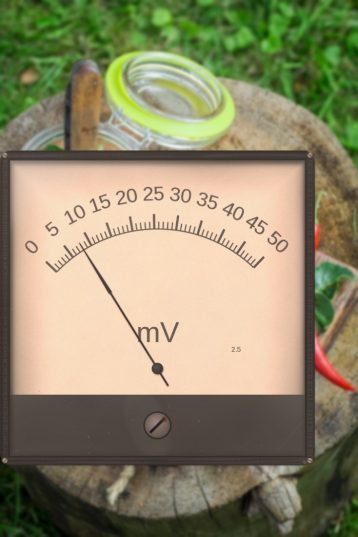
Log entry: 8 mV
